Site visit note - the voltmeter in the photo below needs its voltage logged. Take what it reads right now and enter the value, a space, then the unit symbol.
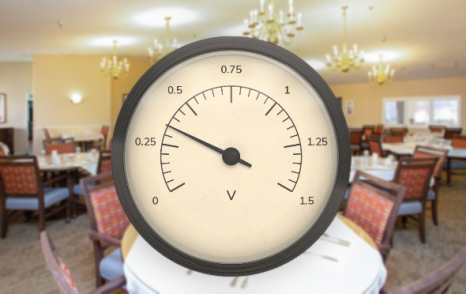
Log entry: 0.35 V
